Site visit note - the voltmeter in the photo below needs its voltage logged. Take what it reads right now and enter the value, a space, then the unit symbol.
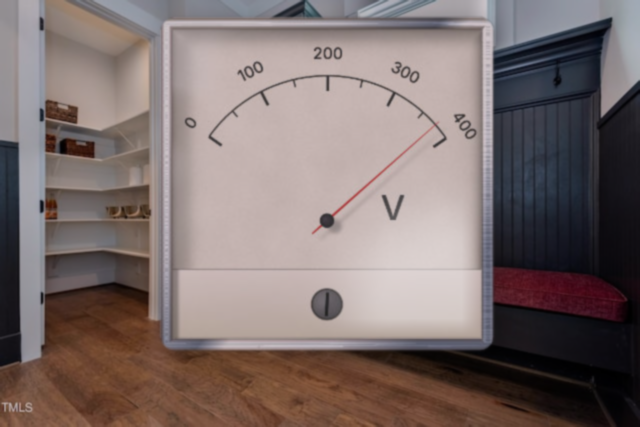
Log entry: 375 V
